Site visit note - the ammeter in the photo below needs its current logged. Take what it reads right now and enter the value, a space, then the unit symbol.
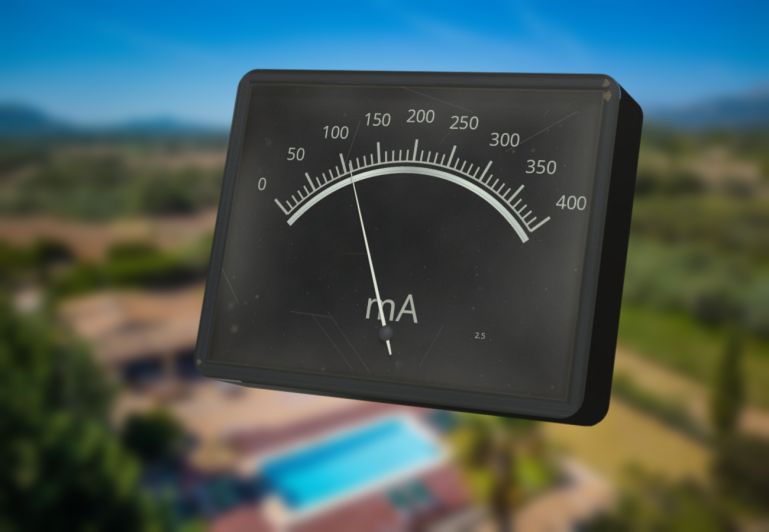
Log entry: 110 mA
